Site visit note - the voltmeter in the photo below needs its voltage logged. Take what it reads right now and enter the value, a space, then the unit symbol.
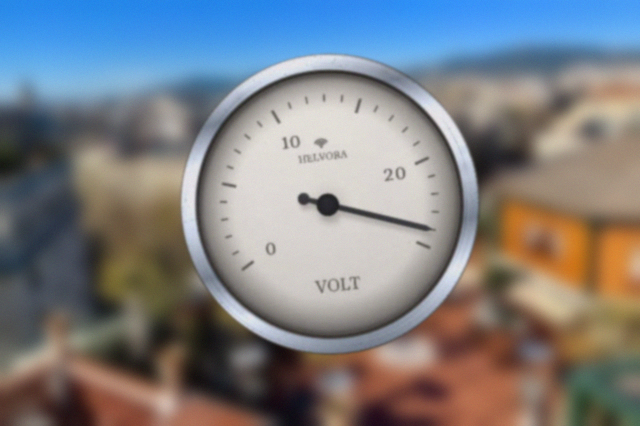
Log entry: 24 V
